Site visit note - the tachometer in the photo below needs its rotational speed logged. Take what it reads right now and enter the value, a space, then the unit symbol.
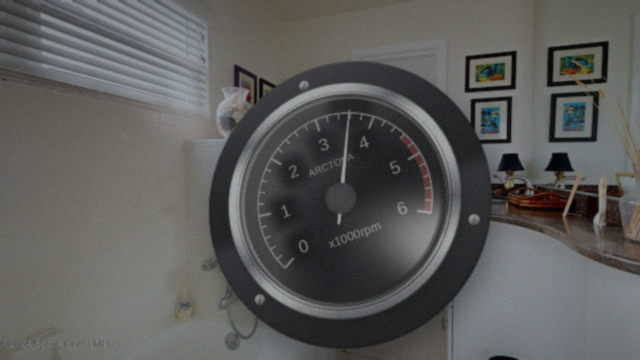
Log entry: 3600 rpm
